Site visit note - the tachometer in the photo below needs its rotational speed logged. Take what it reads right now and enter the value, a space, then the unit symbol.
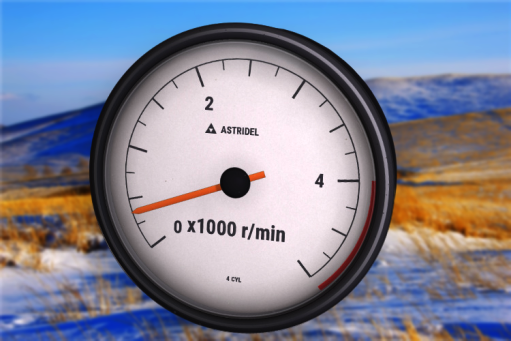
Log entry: 375 rpm
